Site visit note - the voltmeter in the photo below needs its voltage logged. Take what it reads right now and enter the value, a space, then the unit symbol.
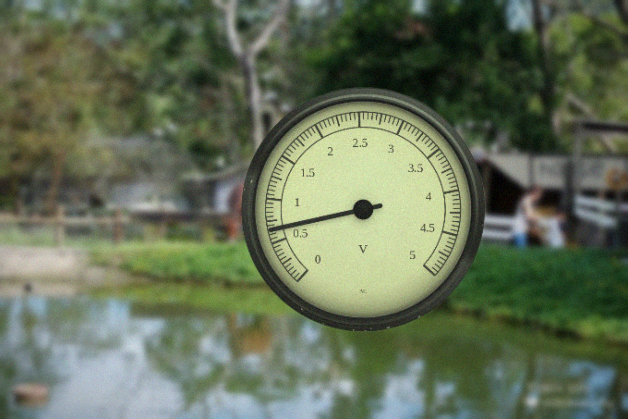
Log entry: 0.65 V
